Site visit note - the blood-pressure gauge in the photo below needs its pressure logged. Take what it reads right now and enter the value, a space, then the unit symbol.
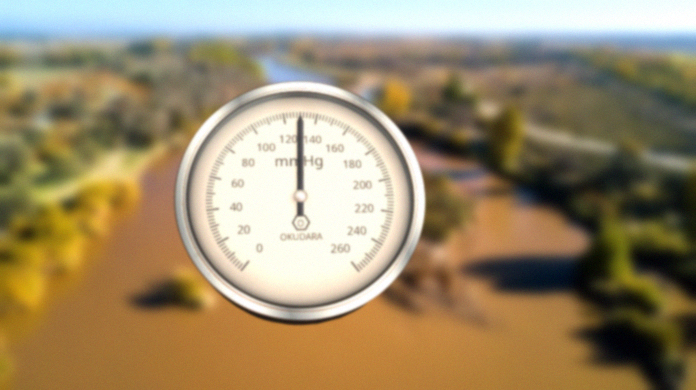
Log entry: 130 mmHg
